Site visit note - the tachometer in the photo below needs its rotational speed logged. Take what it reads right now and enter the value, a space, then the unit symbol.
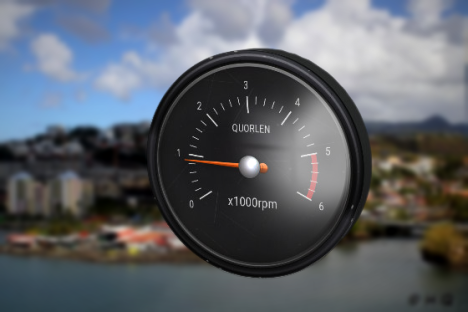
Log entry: 900 rpm
